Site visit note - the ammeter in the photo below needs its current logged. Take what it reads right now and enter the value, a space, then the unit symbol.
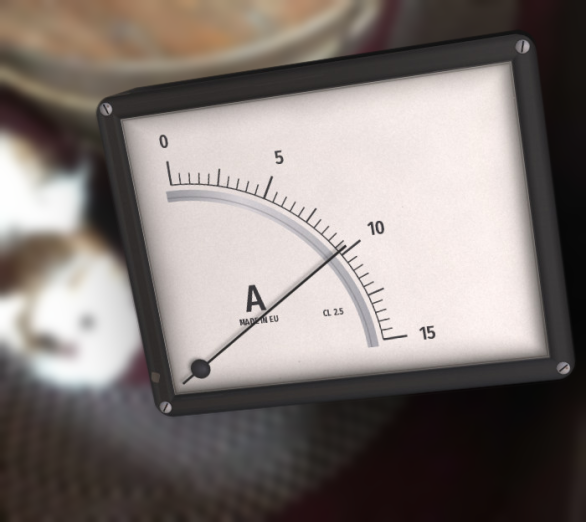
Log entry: 9.75 A
